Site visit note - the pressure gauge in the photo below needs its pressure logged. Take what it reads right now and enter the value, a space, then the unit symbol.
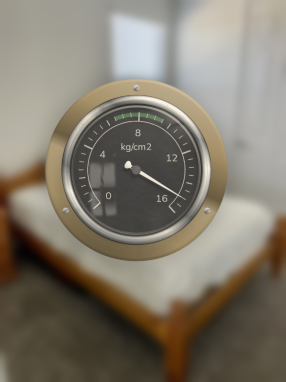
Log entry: 15 kg/cm²
